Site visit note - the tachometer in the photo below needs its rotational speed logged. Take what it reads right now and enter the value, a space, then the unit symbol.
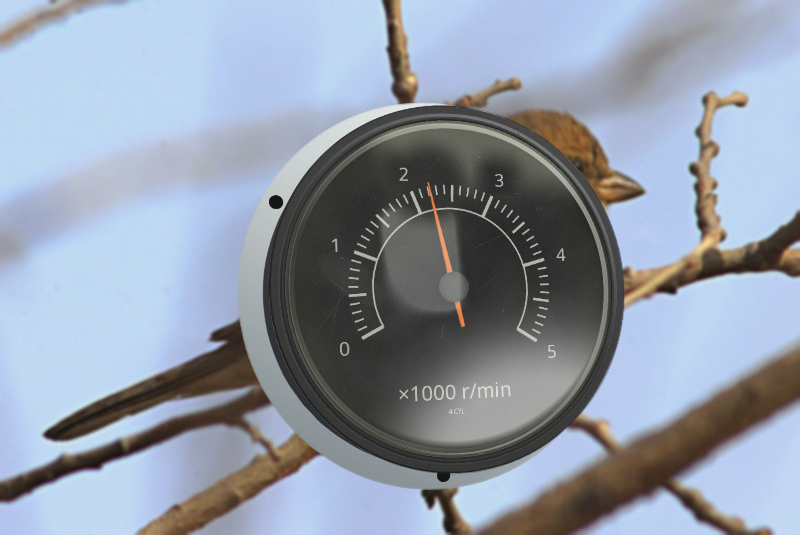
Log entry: 2200 rpm
